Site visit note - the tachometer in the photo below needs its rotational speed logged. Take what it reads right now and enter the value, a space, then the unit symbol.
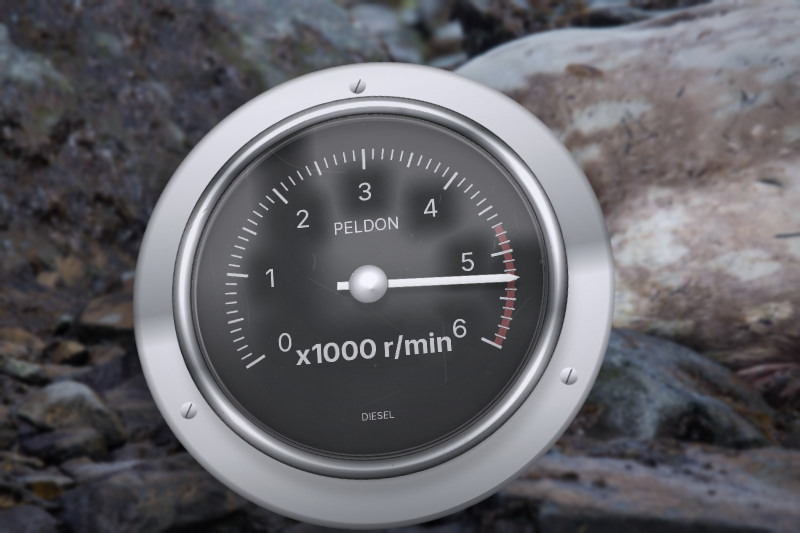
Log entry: 5300 rpm
